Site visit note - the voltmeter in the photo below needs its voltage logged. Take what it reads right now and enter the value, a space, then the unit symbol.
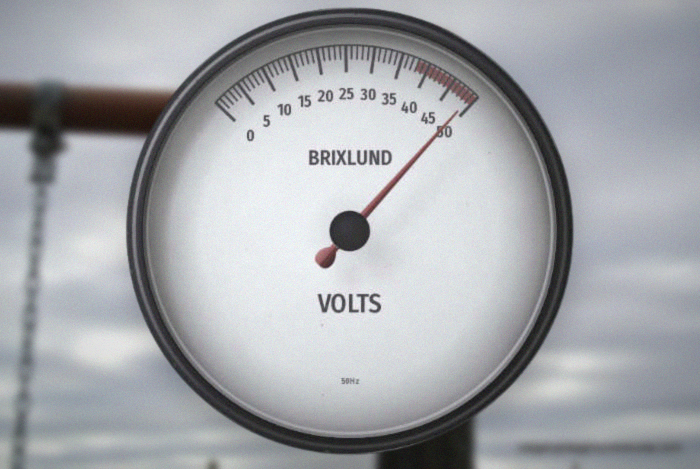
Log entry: 49 V
